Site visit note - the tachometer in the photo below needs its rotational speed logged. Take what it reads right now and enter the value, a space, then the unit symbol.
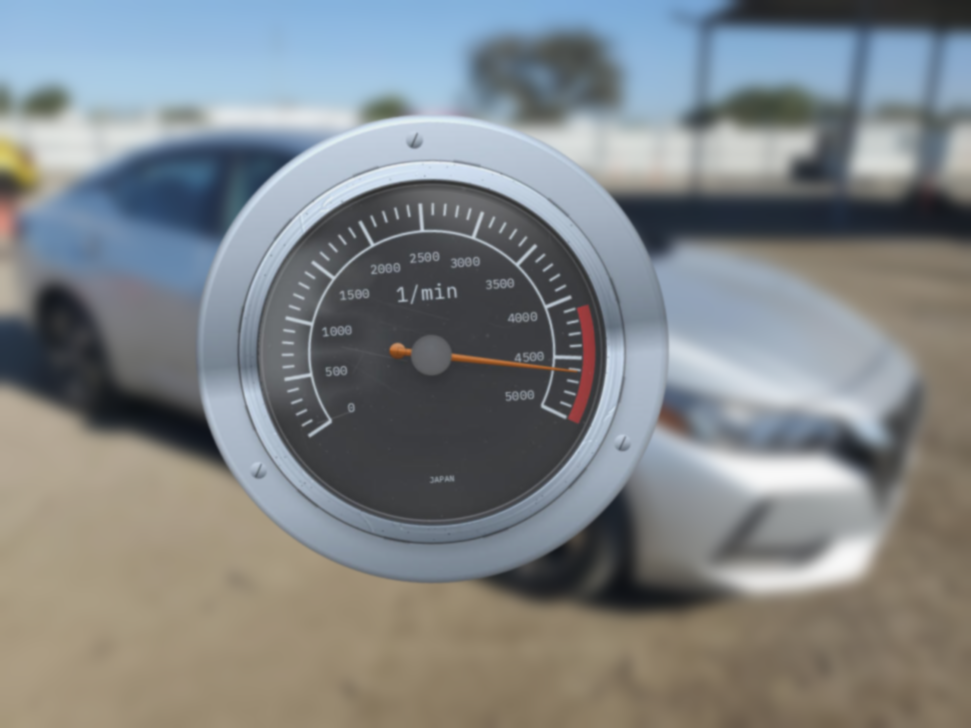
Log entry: 4600 rpm
